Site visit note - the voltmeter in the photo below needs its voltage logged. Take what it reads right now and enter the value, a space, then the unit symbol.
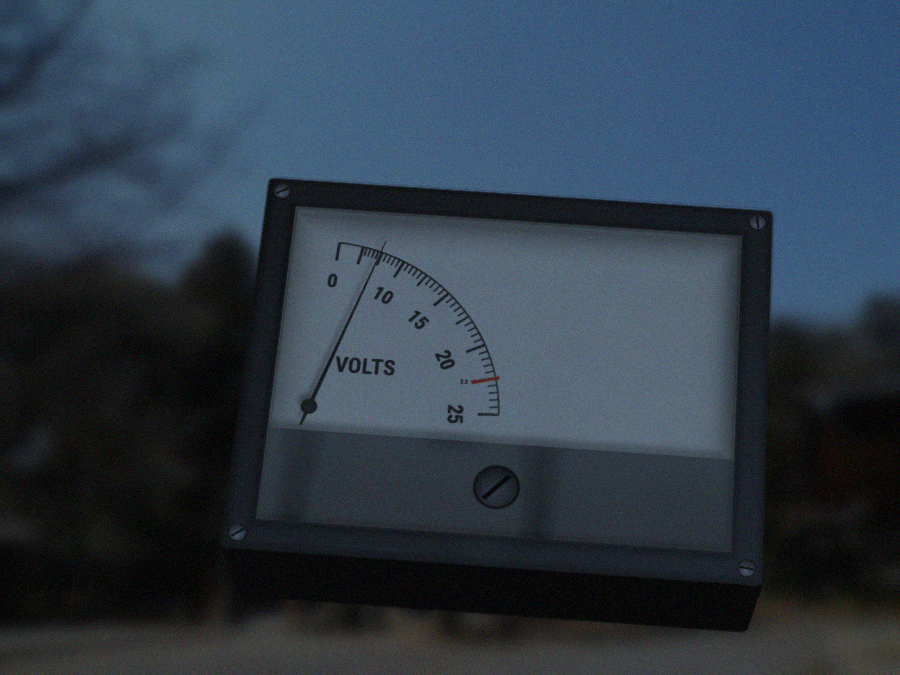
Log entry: 7.5 V
